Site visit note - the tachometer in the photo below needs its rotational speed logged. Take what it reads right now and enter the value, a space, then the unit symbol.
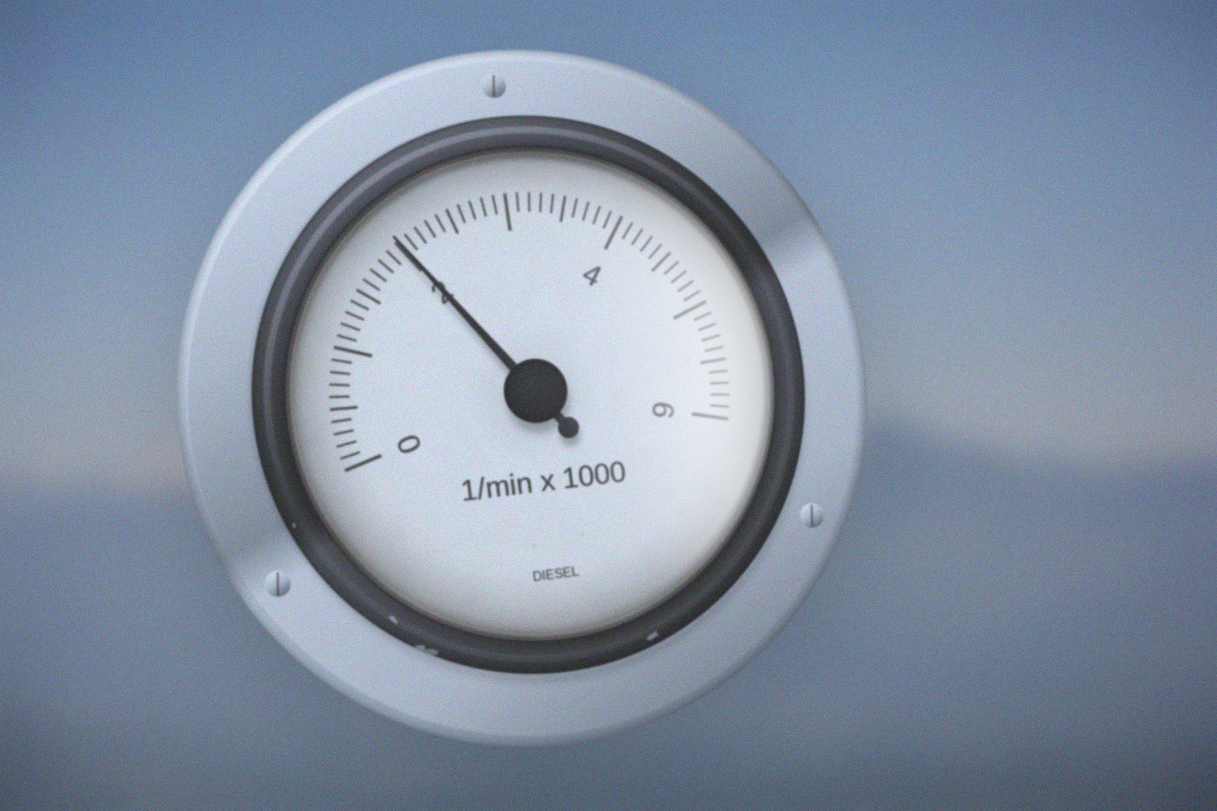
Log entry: 2000 rpm
